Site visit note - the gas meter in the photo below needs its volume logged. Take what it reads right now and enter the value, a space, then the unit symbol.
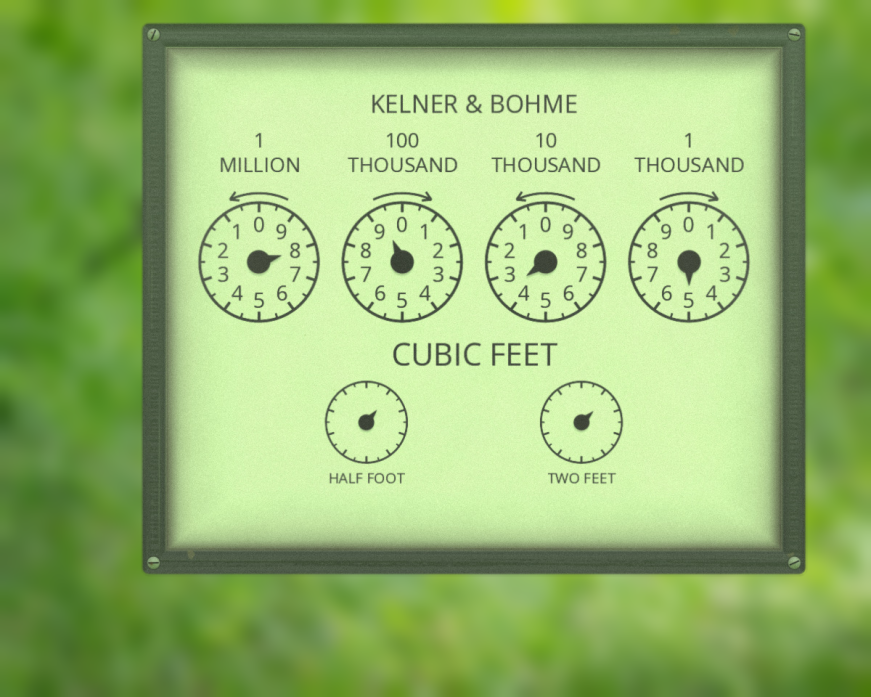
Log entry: 793500 ft³
